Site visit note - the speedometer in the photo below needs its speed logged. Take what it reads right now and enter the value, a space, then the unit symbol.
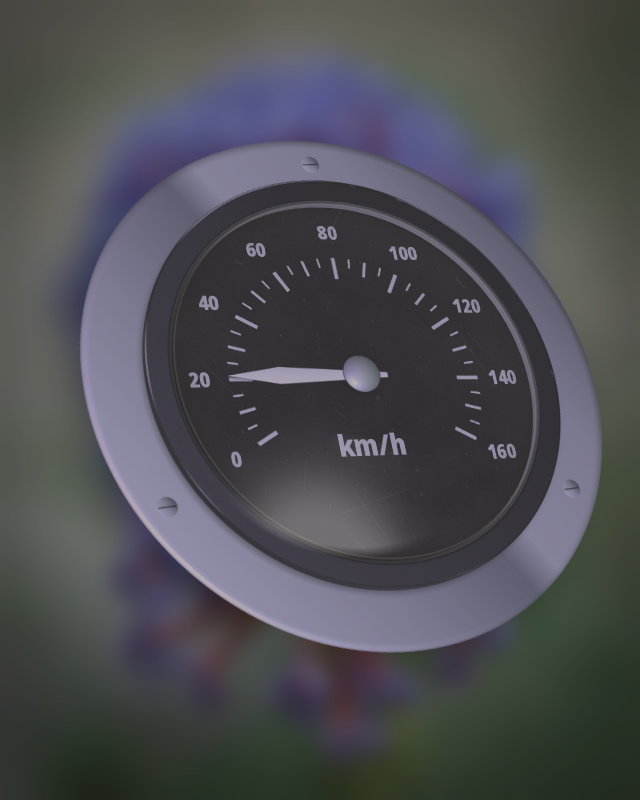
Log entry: 20 km/h
